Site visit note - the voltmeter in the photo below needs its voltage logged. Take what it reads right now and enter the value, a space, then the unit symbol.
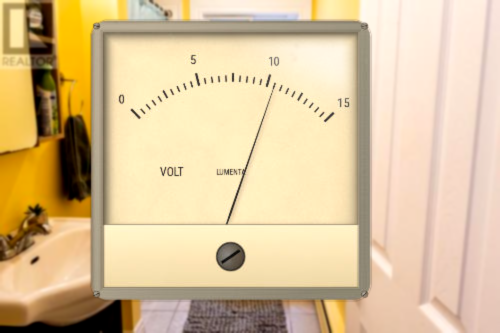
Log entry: 10.5 V
